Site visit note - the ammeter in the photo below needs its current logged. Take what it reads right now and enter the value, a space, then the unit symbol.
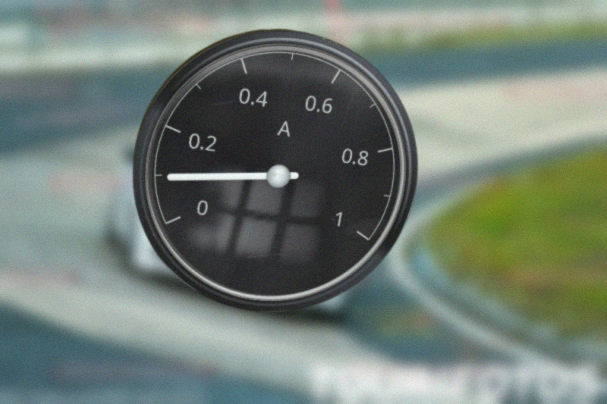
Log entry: 0.1 A
